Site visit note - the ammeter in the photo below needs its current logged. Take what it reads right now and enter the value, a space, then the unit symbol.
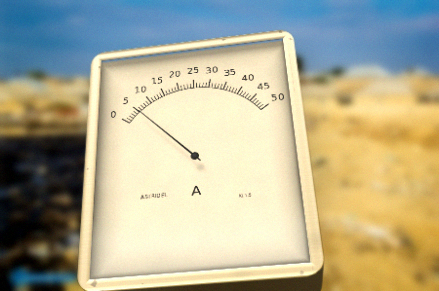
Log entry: 5 A
